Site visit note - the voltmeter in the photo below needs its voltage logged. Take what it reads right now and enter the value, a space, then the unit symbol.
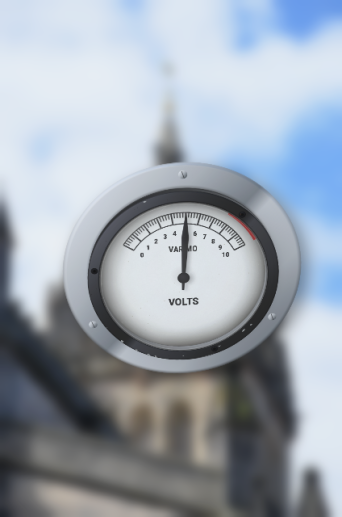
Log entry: 5 V
